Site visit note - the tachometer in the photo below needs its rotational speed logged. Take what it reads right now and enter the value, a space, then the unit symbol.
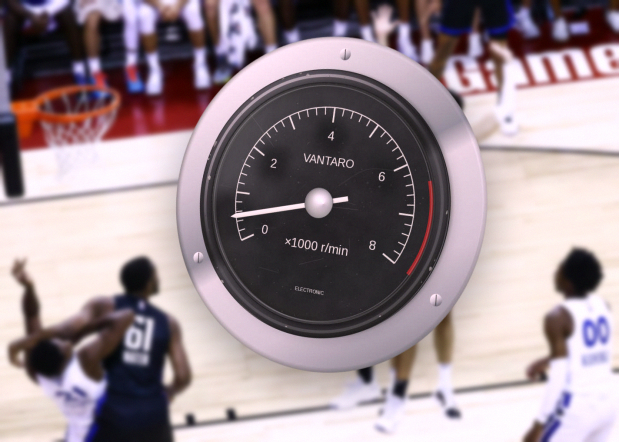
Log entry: 500 rpm
